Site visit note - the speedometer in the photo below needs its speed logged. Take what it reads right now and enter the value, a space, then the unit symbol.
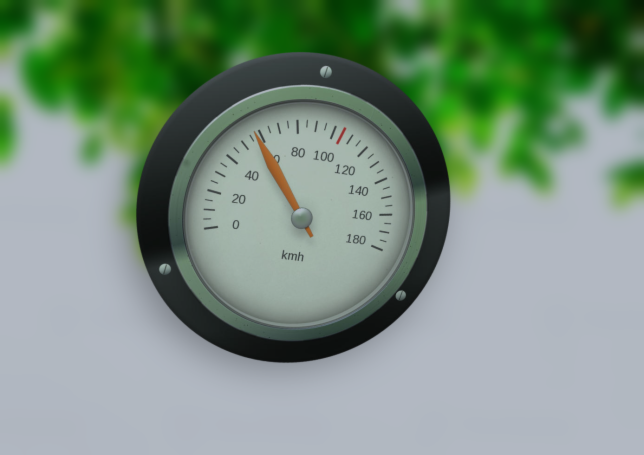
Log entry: 57.5 km/h
